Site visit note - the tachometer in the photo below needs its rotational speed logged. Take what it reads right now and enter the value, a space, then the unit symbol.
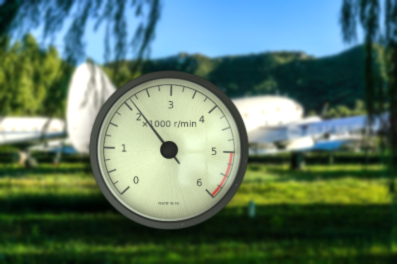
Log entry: 2125 rpm
